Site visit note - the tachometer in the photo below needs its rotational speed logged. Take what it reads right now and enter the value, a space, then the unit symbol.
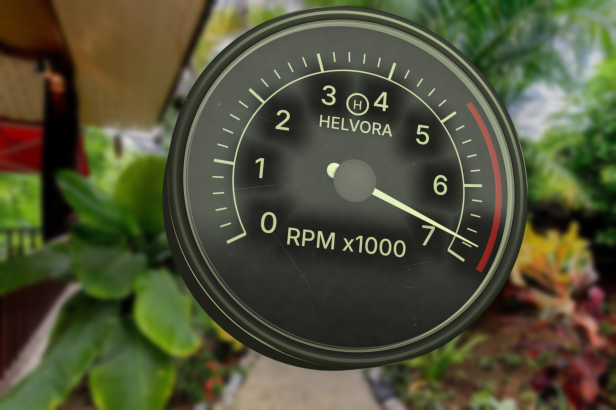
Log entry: 6800 rpm
